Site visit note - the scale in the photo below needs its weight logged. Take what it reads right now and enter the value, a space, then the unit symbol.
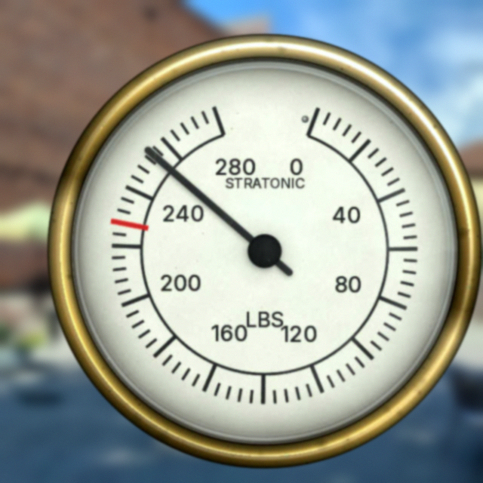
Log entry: 254 lb
